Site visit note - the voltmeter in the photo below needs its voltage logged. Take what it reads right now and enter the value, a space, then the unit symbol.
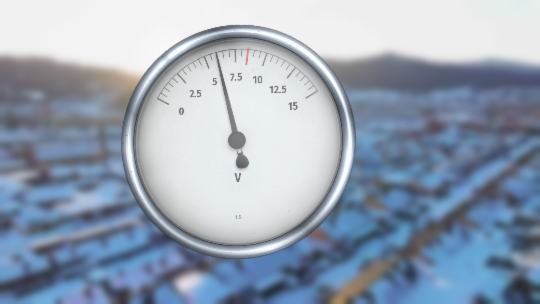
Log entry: 6 V
